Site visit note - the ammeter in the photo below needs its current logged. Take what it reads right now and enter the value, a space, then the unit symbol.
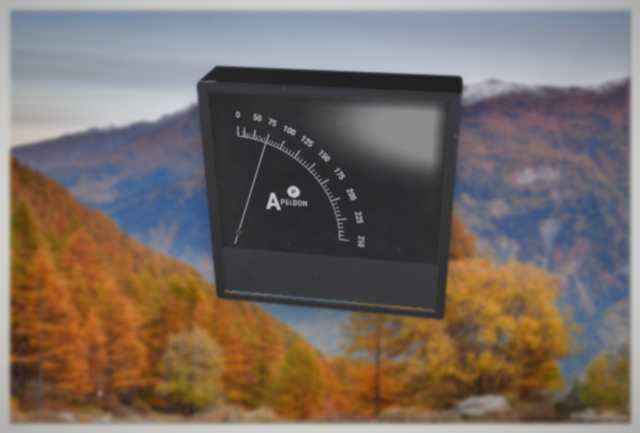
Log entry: 75 A
